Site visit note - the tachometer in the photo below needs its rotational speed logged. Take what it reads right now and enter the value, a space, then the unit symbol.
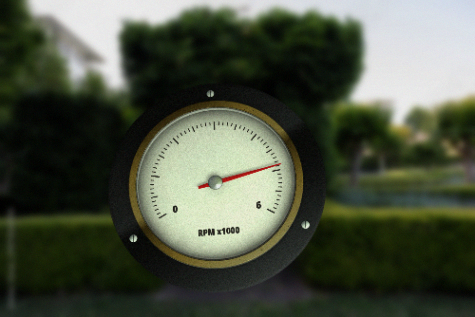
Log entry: 4900 rpm
